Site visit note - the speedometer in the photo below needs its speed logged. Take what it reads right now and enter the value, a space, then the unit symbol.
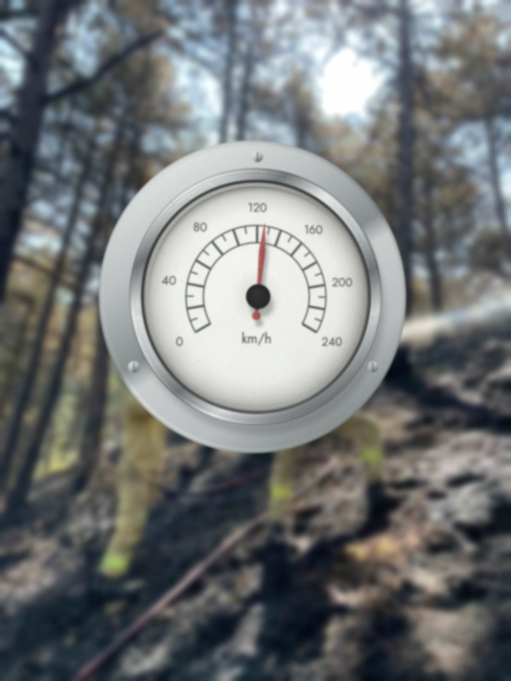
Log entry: 125 km/h
